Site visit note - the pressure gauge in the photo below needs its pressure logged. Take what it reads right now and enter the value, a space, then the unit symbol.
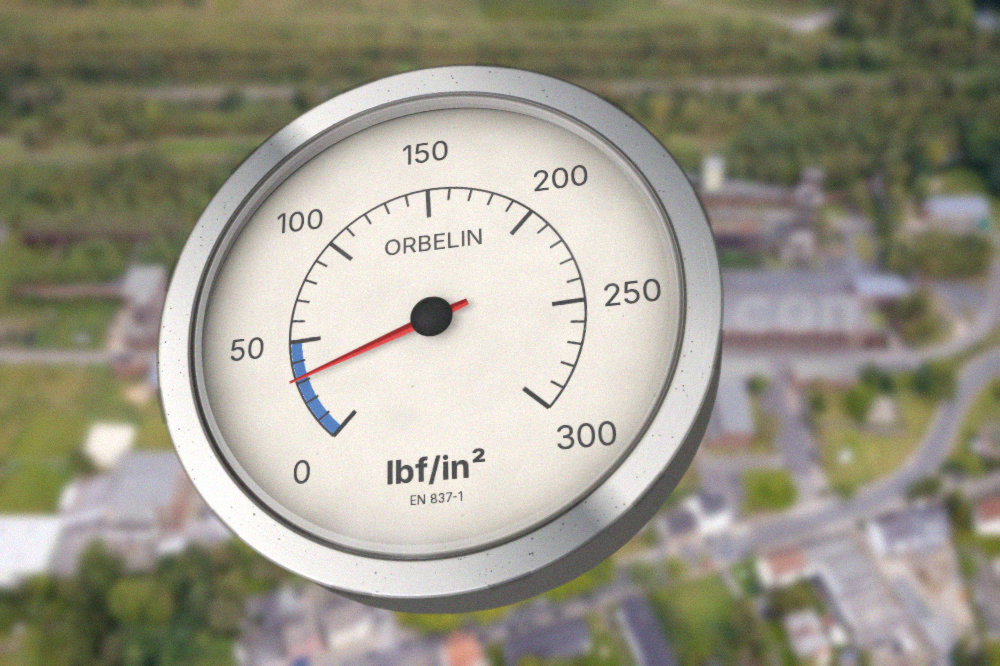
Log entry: 30 psi
